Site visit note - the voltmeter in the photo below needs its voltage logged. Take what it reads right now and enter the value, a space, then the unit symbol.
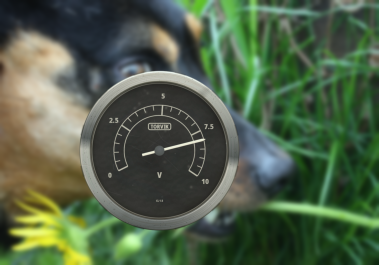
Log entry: 8 V
